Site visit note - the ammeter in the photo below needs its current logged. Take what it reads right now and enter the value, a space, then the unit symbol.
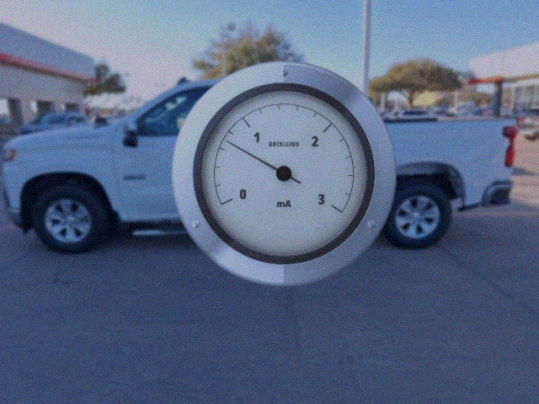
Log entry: 0.7 mA
